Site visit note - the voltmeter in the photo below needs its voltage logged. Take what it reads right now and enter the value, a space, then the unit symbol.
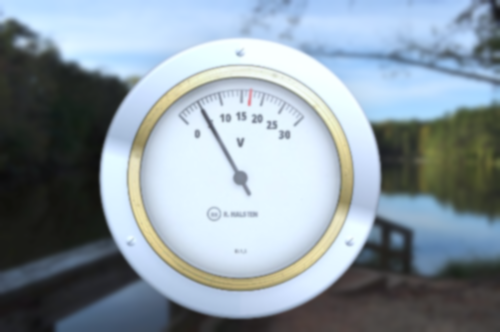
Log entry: 5 V
